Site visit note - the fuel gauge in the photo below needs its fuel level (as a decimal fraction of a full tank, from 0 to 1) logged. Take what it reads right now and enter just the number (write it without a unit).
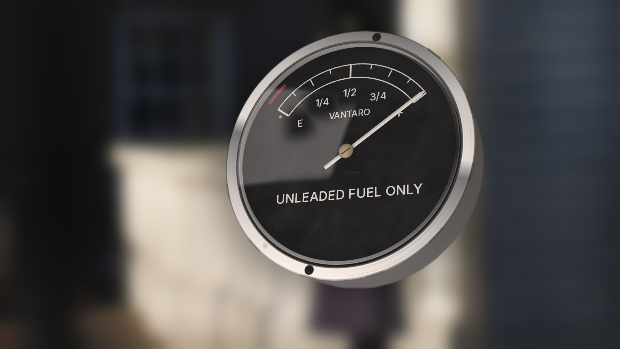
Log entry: 1
